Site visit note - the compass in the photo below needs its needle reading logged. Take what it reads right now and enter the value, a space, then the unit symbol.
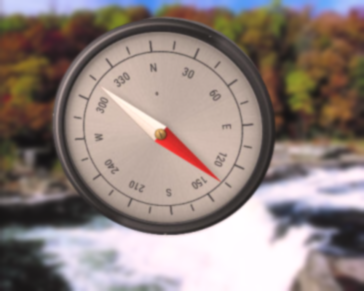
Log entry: 135 °
